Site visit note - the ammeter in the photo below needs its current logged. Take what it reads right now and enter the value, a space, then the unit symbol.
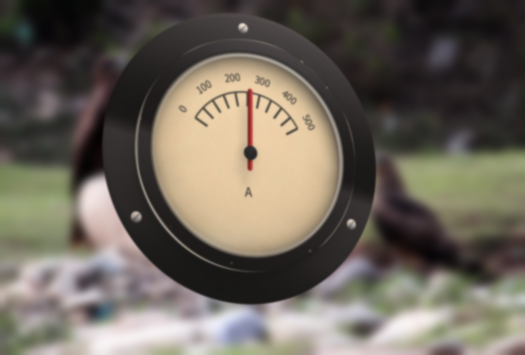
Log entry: 250 A
